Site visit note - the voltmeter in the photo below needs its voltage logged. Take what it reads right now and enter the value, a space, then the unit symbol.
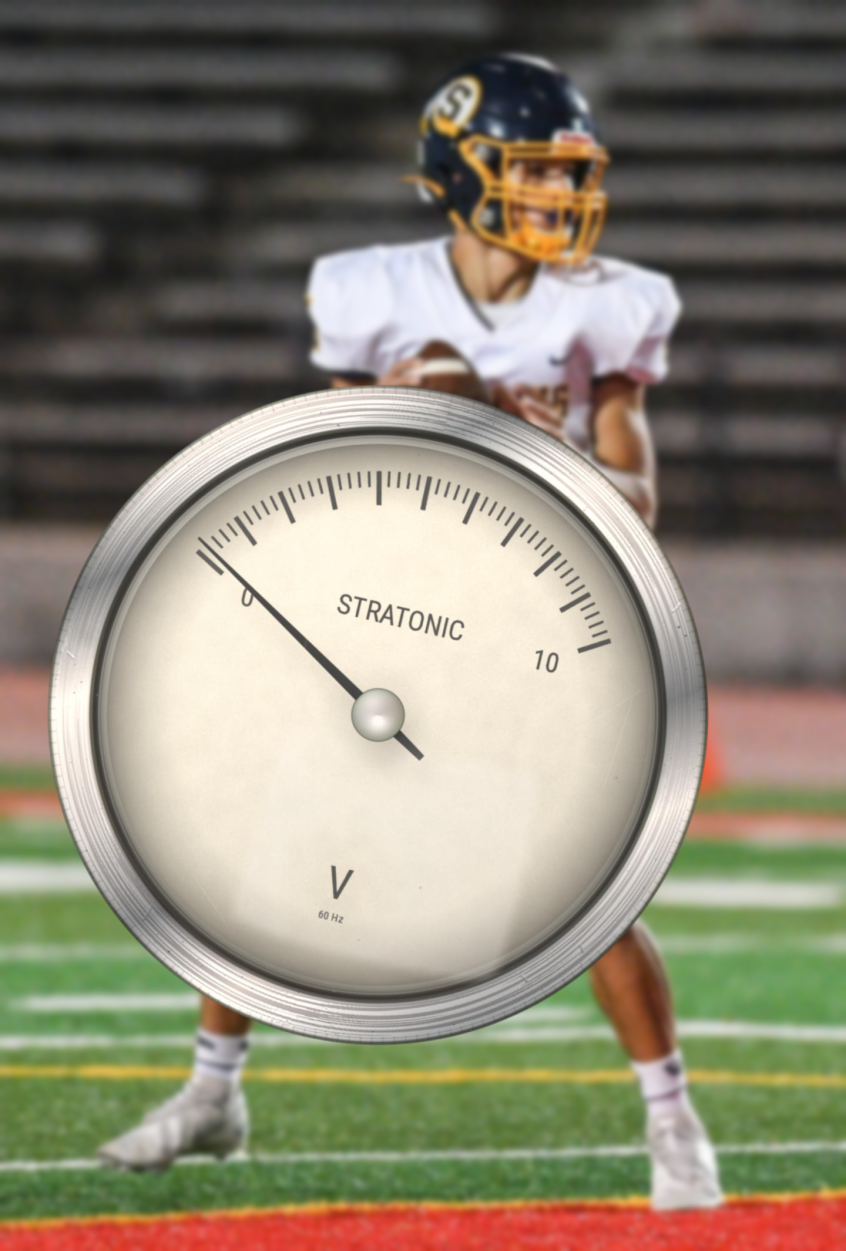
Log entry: 0.2 V
